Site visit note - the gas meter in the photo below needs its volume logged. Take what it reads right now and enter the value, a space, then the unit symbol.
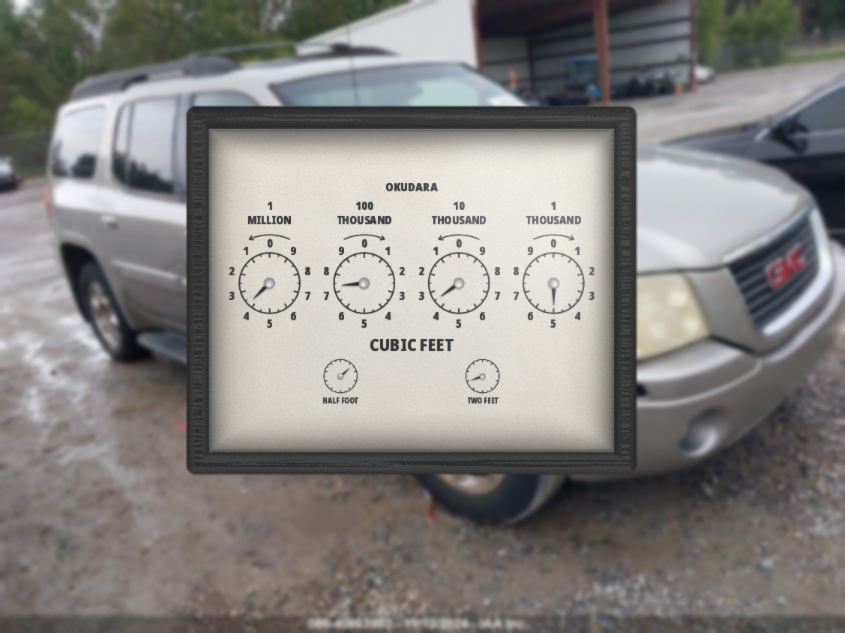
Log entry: 373500 ft³
